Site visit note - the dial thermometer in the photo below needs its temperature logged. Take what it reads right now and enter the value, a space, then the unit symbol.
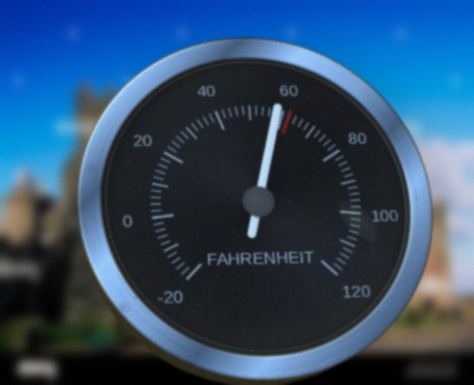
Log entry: 58 °F
